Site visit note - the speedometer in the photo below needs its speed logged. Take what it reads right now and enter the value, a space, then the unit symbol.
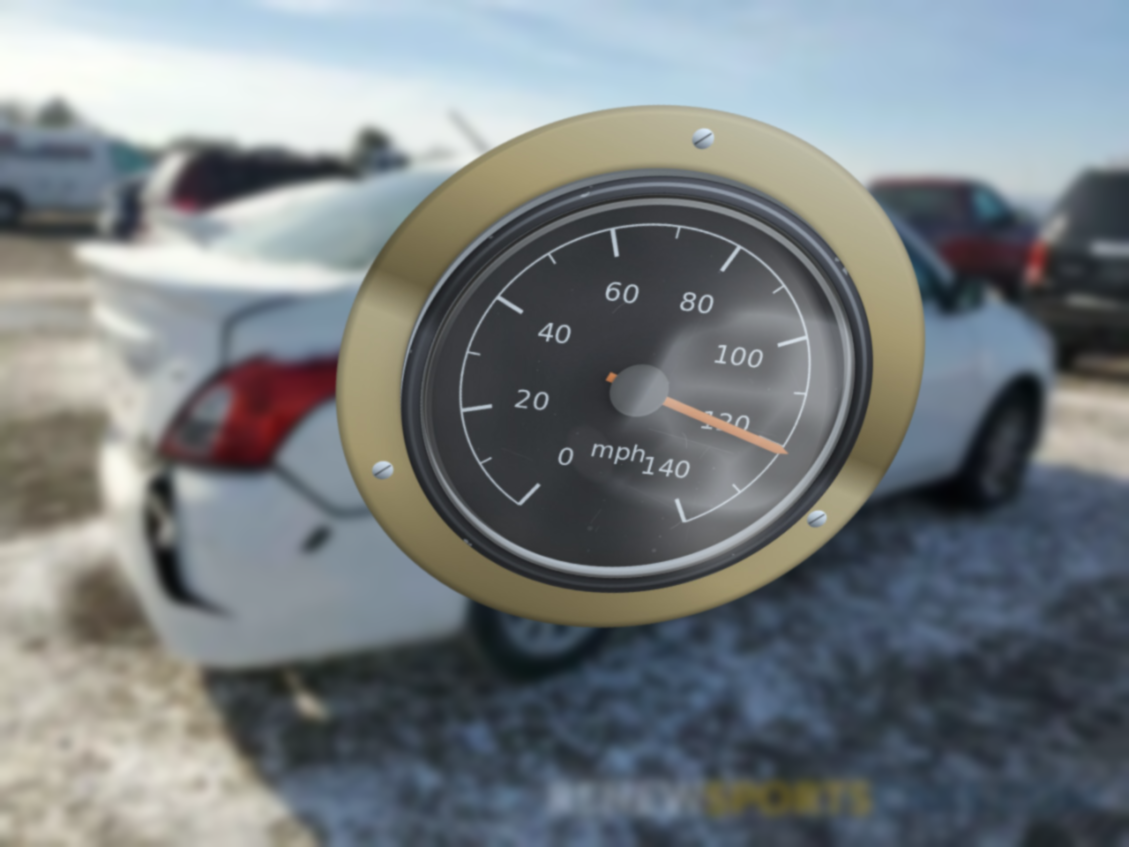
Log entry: 120 mph
